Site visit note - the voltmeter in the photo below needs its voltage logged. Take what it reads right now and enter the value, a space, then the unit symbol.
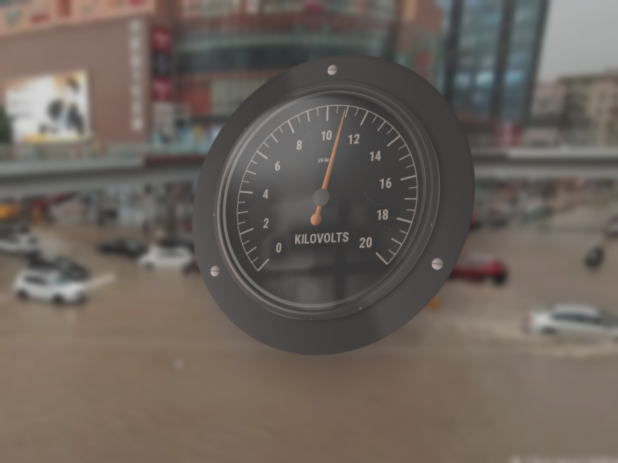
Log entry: 11 kV
